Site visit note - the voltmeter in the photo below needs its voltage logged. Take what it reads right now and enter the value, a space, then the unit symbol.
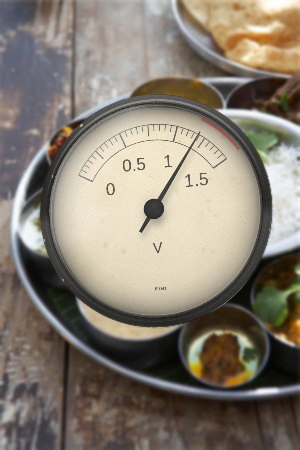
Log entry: 1.2 V
